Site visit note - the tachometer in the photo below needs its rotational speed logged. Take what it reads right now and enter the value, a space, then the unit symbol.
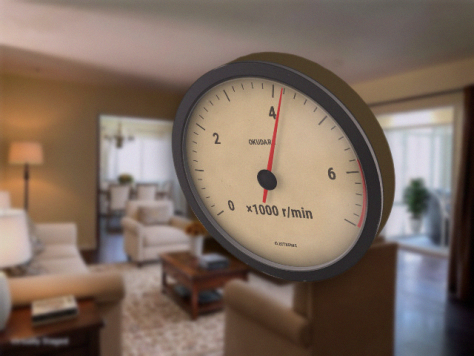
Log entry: 4200 rpm
